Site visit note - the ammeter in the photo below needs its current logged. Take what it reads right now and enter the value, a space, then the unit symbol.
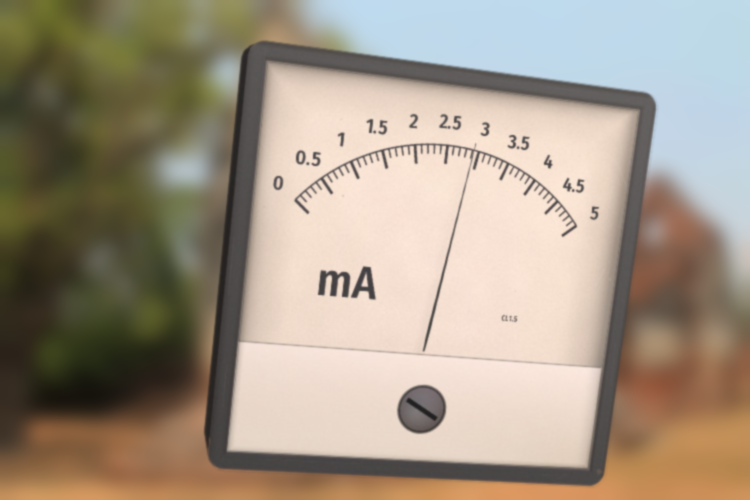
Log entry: 2.9 mA
